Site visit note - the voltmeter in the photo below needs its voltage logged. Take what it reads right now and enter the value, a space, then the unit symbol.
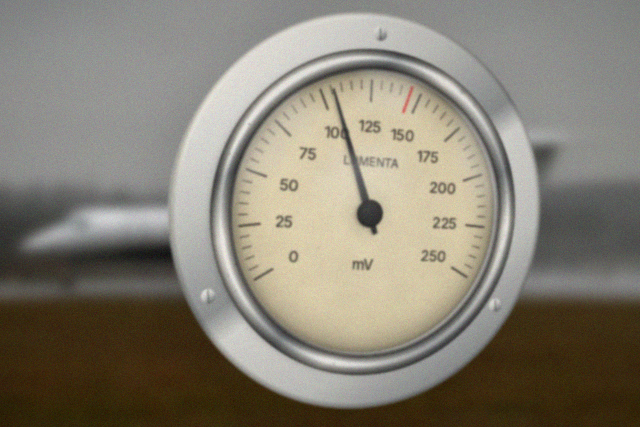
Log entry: 105 mV
